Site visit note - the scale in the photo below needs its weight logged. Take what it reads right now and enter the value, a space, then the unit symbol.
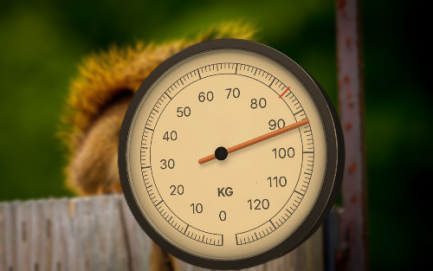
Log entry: 93 kg
